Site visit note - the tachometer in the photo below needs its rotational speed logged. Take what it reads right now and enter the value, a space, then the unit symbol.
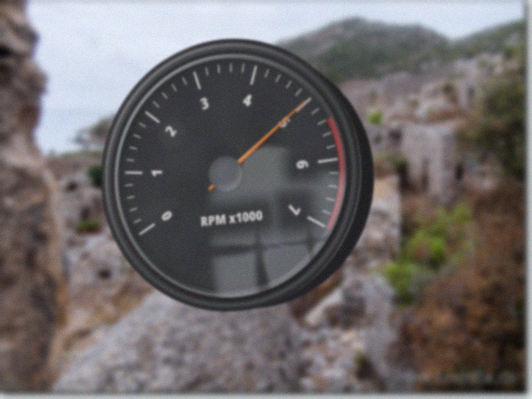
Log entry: 5000 rpm
